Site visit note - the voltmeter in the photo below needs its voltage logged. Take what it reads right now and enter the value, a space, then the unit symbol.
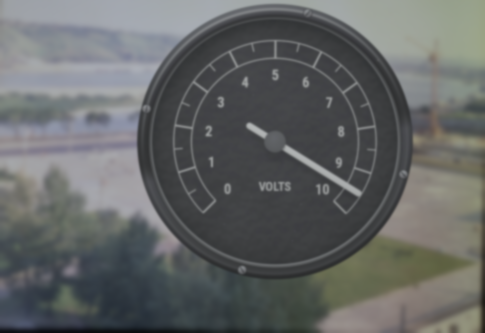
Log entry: 9.5 V
